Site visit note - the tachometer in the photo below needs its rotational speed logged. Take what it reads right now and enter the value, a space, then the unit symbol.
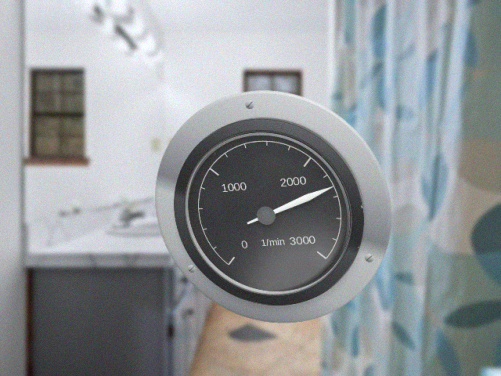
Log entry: 2300 rpm
